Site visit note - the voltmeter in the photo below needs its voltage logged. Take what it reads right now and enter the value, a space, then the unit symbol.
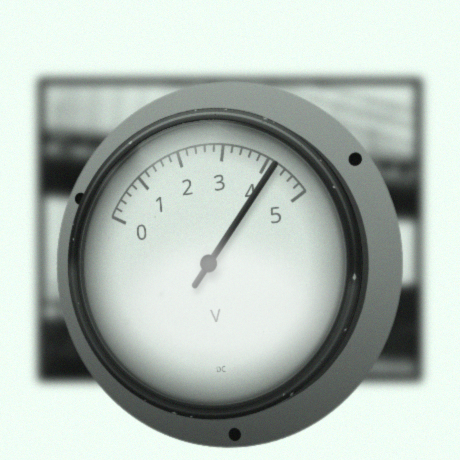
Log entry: 4.2 V
